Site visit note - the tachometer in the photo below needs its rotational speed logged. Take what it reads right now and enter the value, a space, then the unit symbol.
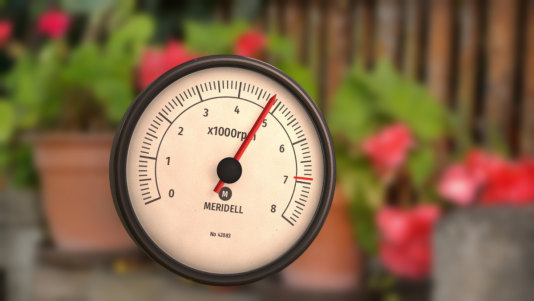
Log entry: 4800 rpm
